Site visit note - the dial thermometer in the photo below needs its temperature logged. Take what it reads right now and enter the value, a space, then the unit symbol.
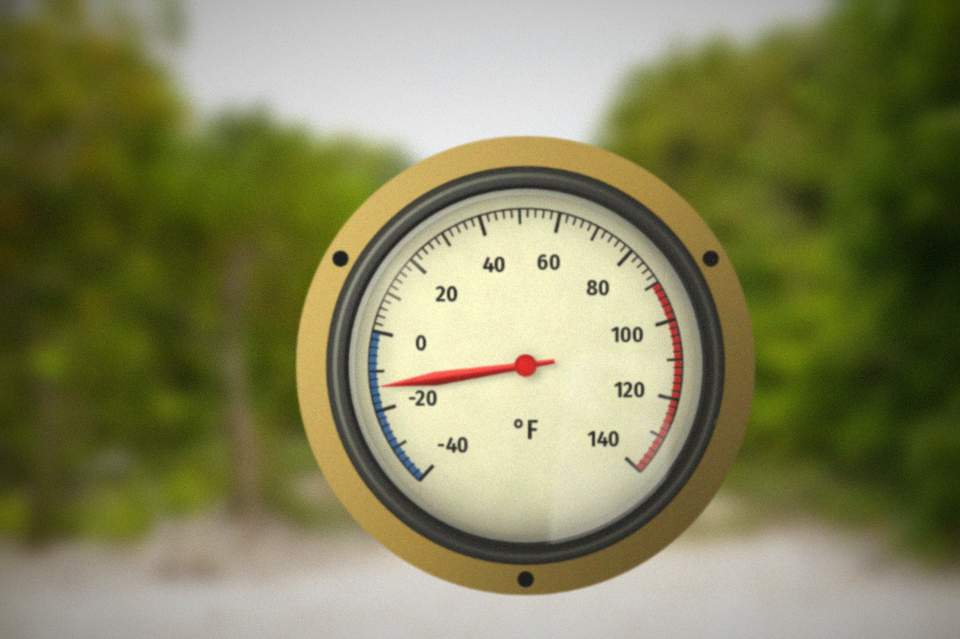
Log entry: -14 °F
